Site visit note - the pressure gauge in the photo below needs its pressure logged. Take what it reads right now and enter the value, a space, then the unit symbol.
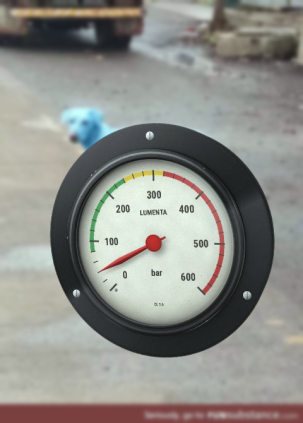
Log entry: 40 bar
